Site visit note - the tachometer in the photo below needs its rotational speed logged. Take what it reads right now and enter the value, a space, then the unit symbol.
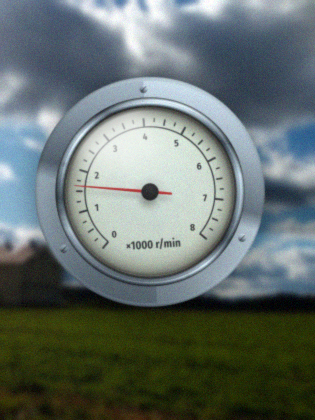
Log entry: 1625 rpm
